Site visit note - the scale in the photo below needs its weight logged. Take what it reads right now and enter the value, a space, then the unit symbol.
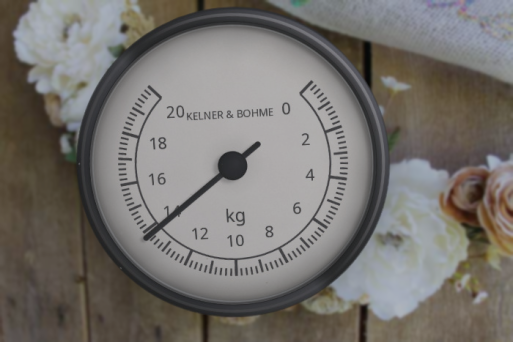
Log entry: 13.8 kg
